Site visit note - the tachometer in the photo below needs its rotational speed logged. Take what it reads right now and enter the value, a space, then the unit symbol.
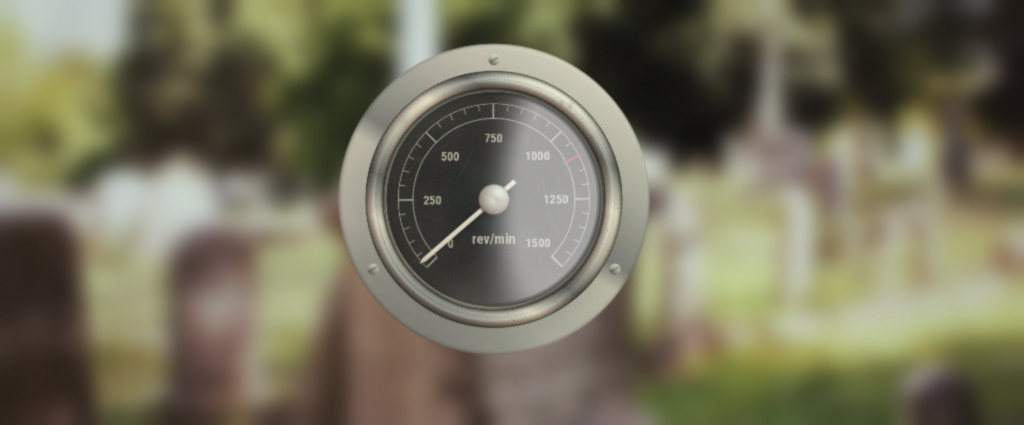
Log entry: 25 rpm
